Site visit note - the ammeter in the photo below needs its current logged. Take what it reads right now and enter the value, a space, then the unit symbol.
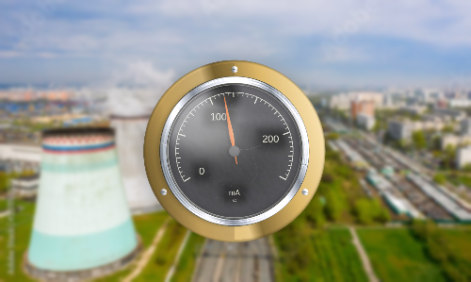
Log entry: 115 mA
